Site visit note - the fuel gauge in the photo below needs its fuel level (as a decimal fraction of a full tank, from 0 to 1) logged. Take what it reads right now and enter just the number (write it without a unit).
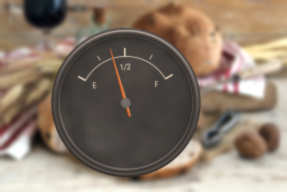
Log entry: 0.375
